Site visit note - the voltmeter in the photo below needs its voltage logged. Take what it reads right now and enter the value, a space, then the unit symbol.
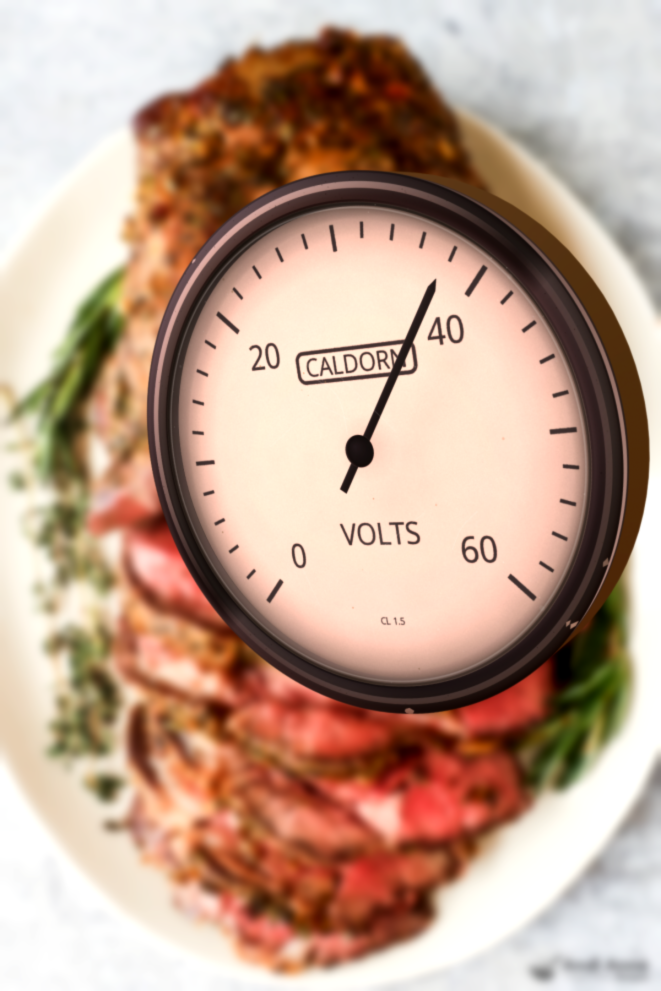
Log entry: 38 V
